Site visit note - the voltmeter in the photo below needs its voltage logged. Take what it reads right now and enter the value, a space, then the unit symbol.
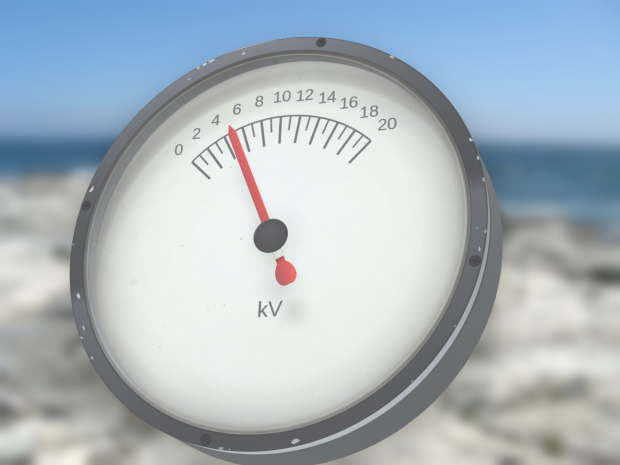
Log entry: 5 kV
